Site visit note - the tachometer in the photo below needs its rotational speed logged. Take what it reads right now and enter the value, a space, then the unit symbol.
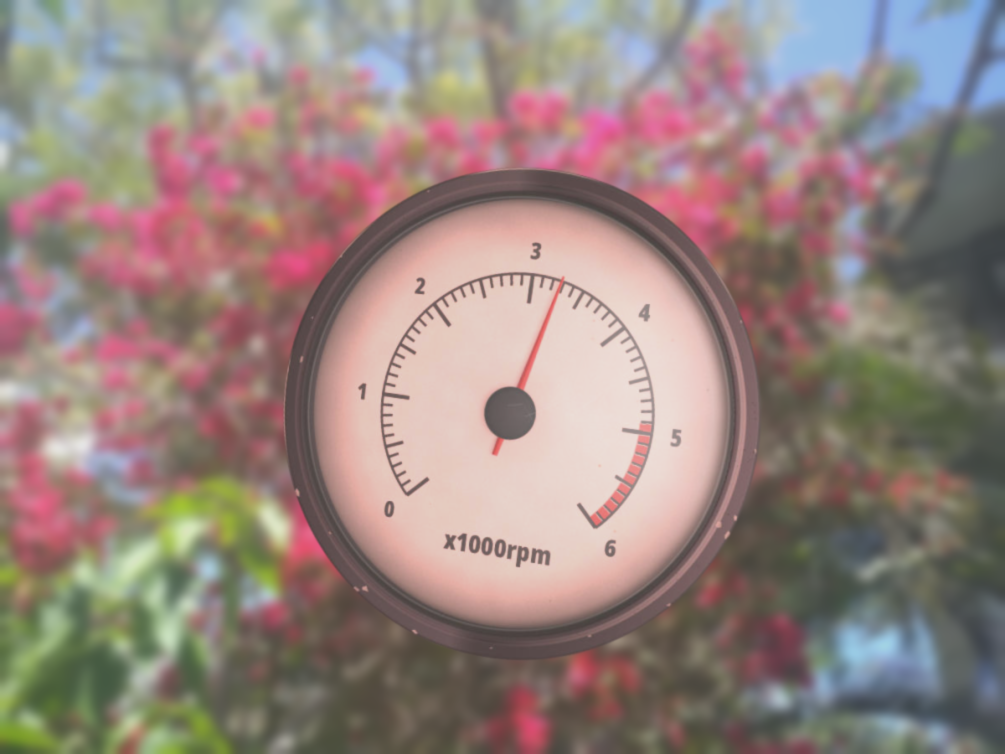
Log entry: 3300 rpm
